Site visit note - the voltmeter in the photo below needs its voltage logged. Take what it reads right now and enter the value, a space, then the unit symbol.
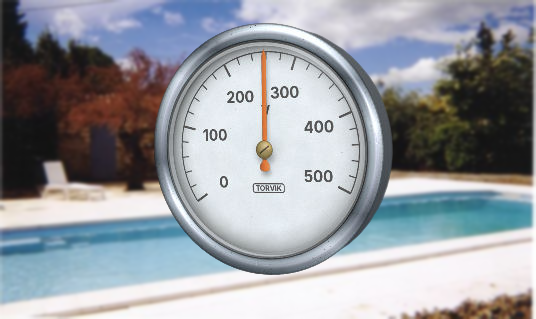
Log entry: 260 V
